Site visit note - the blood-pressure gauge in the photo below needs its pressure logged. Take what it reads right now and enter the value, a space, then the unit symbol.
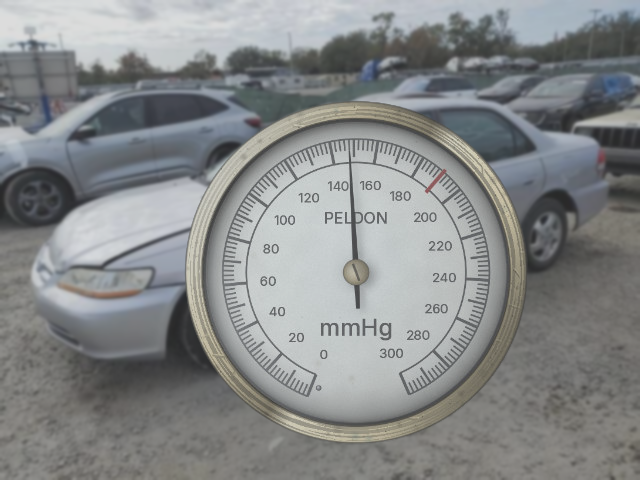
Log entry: 148 mmHg
